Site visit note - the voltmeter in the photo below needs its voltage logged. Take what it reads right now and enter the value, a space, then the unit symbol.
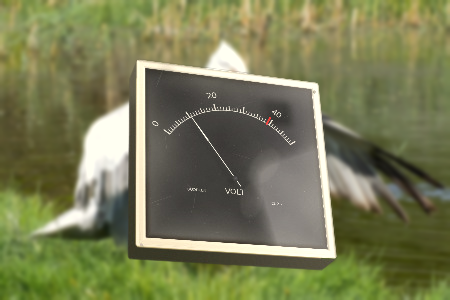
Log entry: 10 V
